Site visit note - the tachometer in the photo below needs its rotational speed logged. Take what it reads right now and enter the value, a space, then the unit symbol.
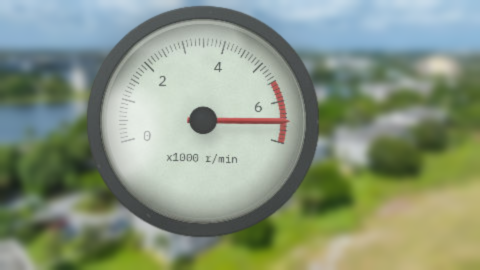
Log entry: 6500 rpm
